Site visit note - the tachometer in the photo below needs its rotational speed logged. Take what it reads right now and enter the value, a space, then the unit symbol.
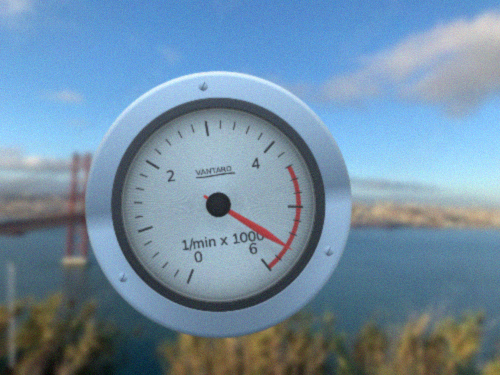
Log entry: 5600 rpm
